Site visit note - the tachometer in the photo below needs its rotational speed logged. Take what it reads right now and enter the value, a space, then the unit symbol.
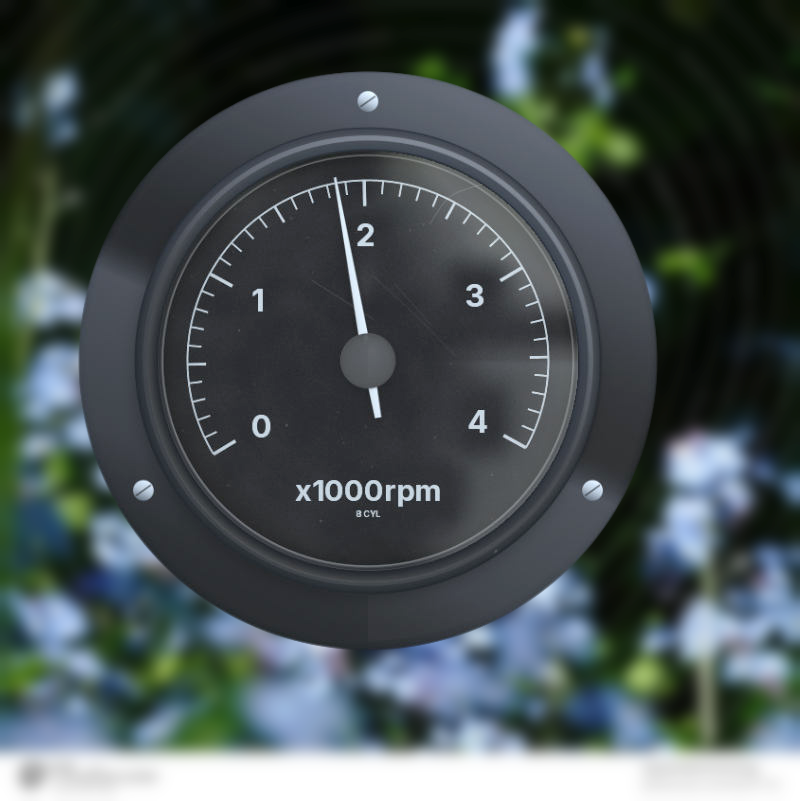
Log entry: 1850 rpm
